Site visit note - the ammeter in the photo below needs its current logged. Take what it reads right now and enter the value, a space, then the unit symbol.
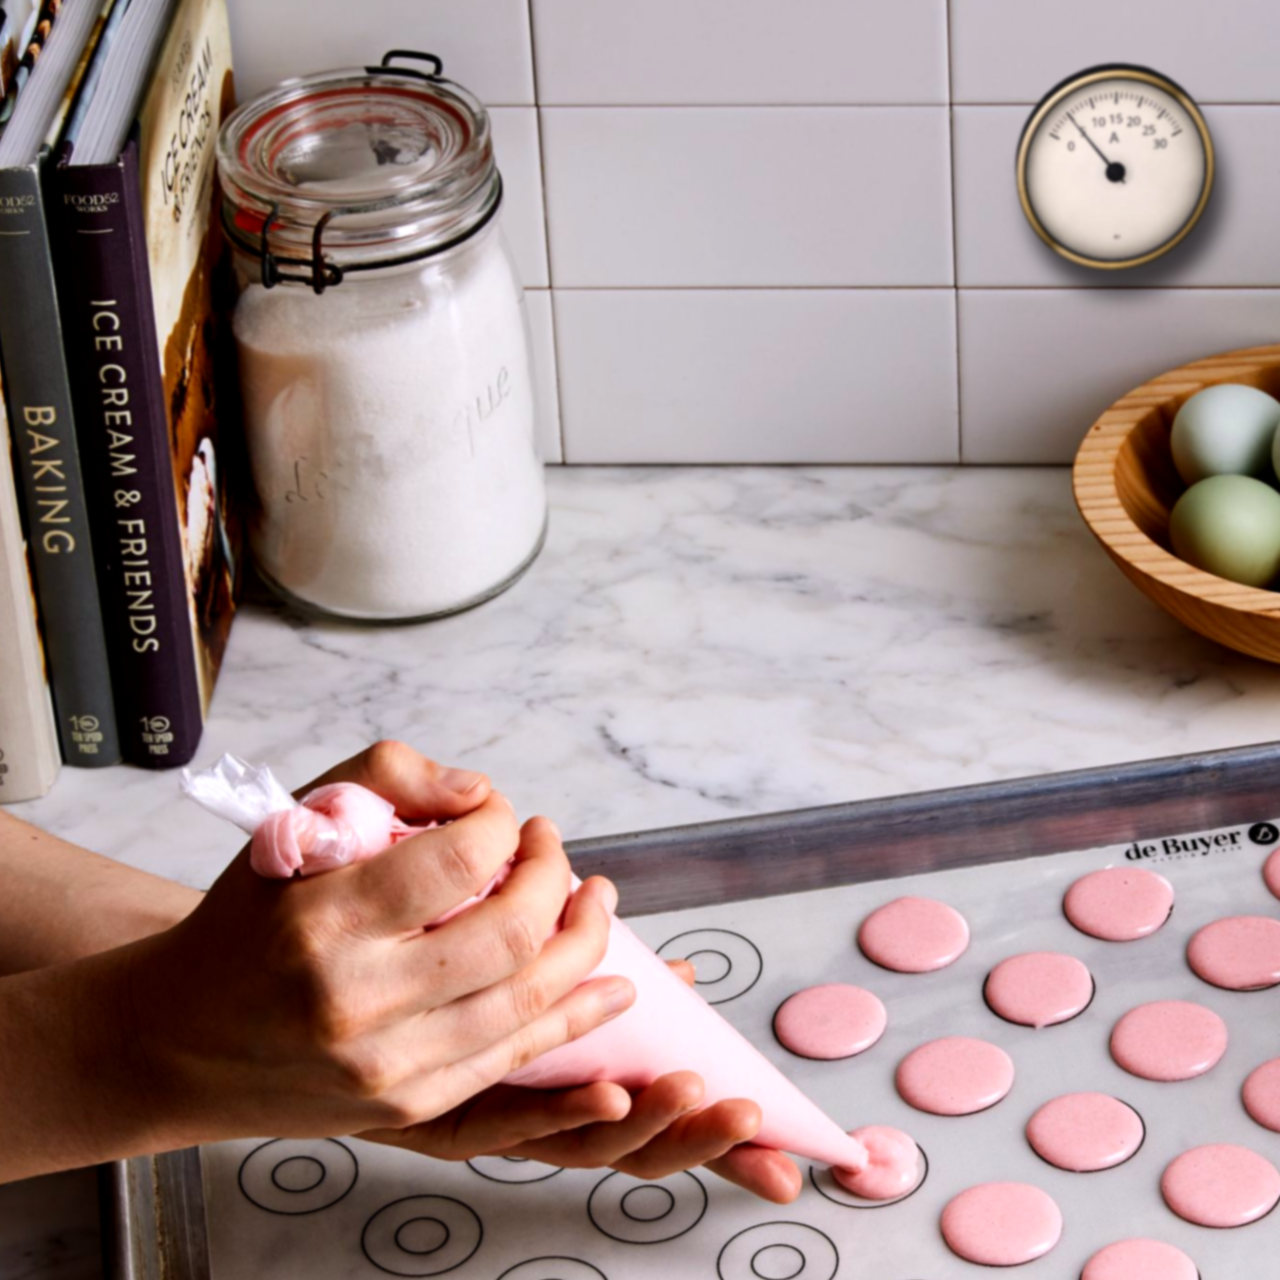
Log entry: 5 A
